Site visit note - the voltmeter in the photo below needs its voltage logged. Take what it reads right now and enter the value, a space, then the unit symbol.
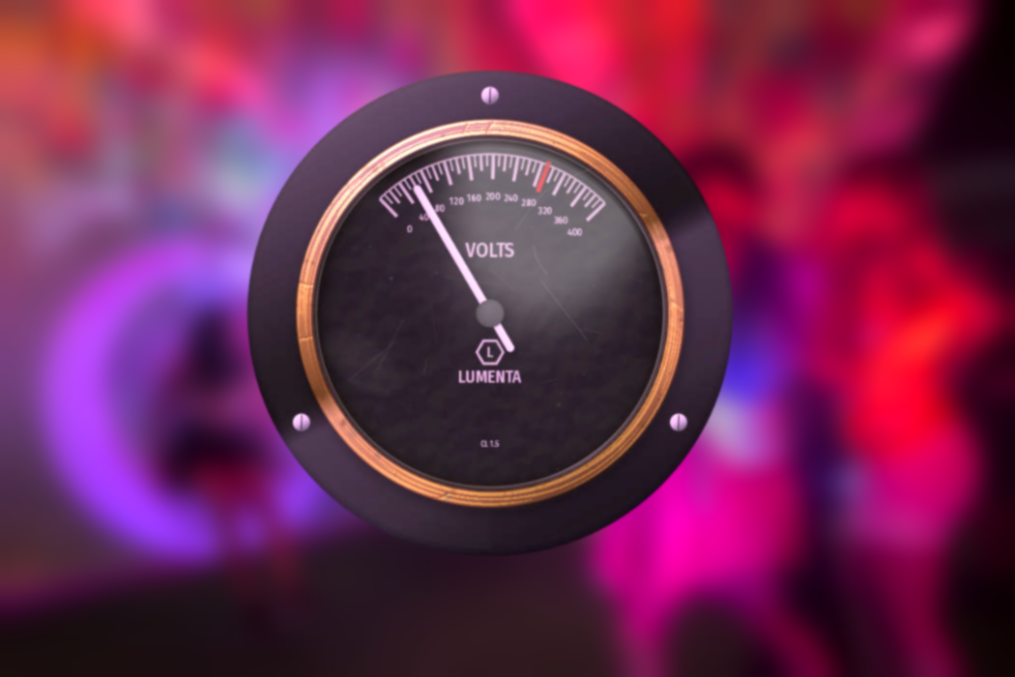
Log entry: 60 V
